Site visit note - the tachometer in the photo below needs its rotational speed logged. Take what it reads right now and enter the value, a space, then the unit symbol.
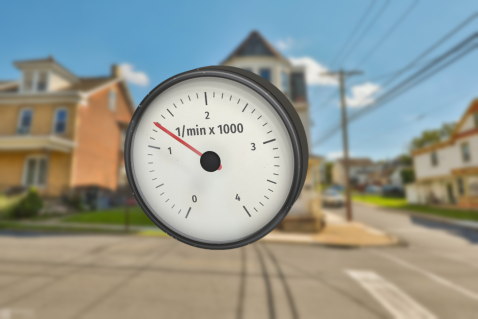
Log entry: 1300 rpm
